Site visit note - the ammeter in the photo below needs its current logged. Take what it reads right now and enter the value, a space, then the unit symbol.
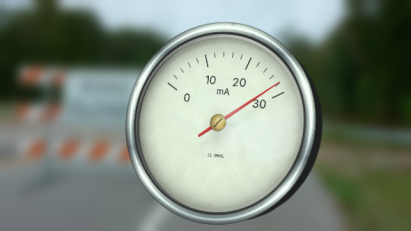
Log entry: 28 mA
